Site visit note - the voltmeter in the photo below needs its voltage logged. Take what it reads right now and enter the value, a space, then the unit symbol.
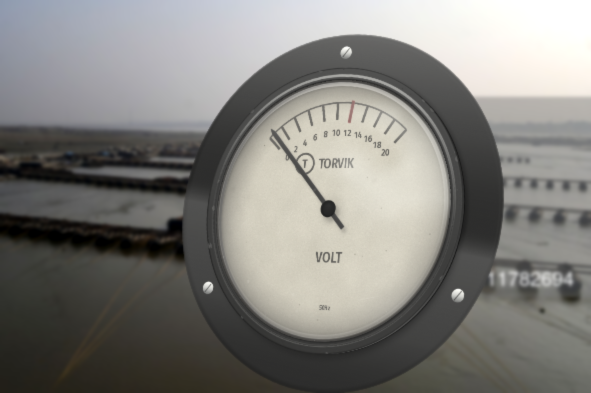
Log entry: 1 V
